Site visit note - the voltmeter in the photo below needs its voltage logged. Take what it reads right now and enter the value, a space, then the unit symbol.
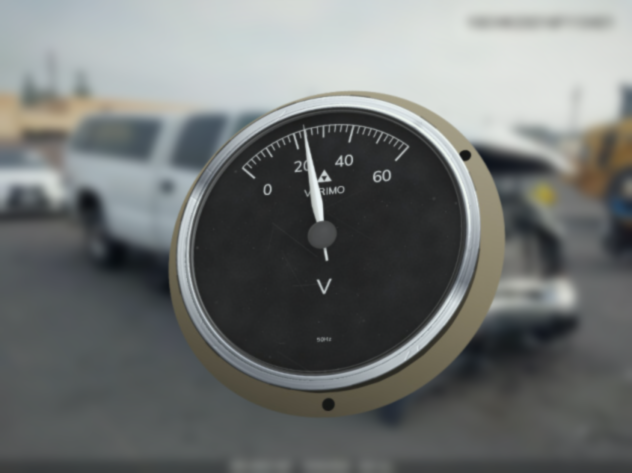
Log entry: 24 V
